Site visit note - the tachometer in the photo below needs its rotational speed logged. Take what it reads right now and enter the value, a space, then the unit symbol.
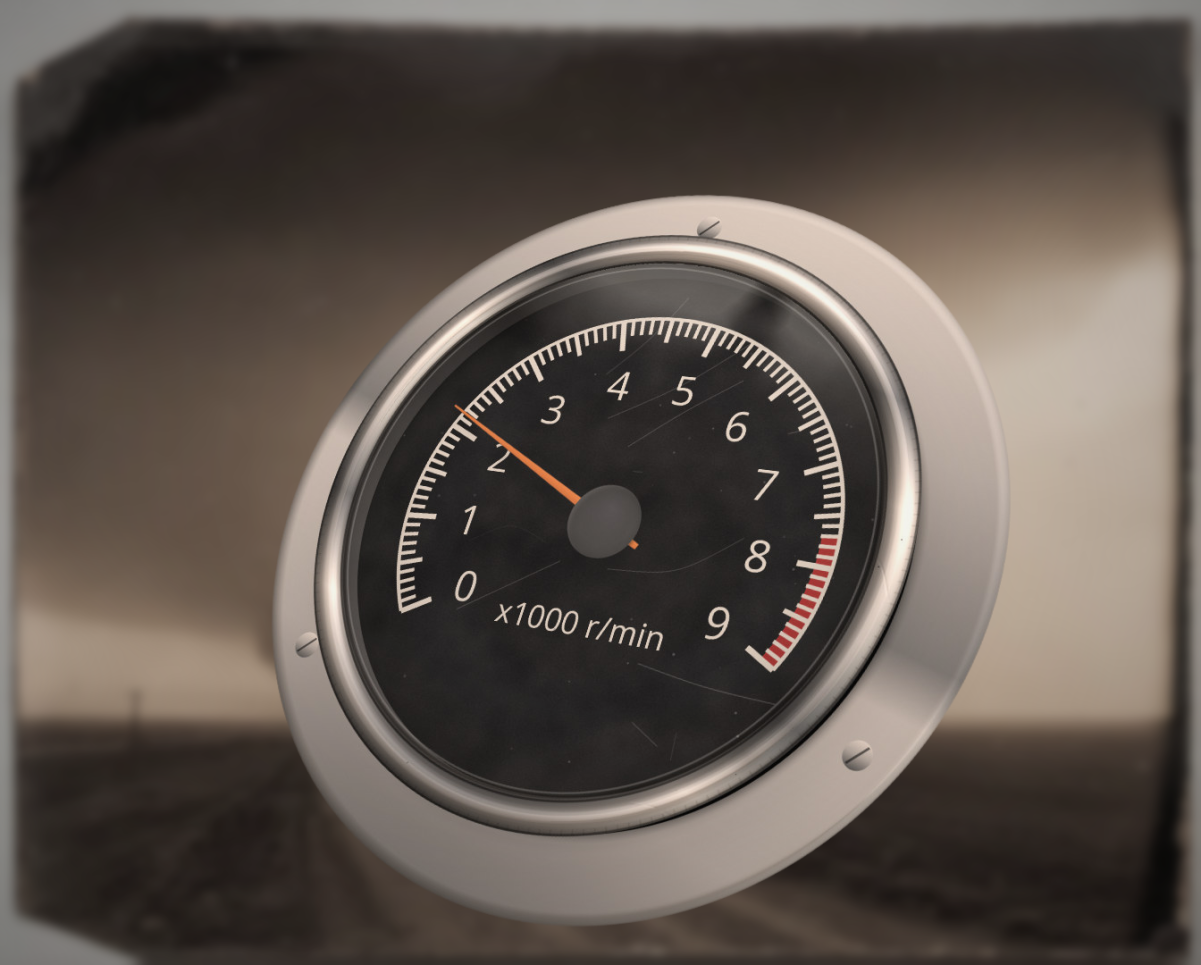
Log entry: 2150 rpm
